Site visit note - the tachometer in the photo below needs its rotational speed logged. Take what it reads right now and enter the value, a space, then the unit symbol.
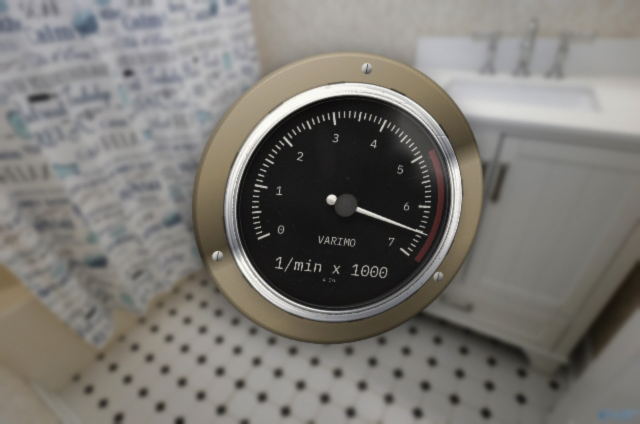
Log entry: 6500 rpm
